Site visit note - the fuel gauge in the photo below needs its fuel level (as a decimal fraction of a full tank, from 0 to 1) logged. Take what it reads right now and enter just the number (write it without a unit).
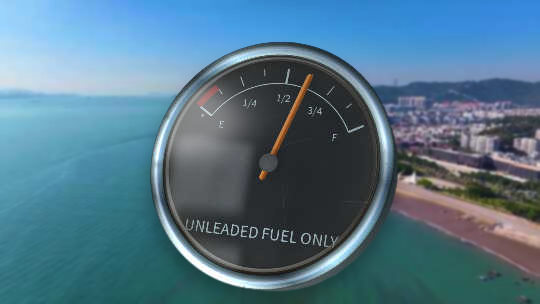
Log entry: 0.625
